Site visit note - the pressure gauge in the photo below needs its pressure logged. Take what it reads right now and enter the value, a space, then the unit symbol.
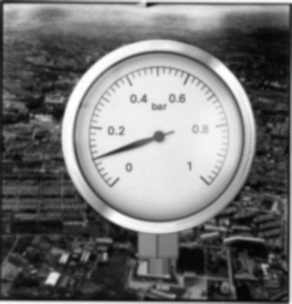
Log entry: 0.1 bar
